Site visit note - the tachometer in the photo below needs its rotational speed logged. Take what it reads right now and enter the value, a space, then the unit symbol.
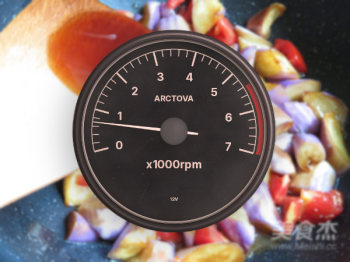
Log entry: 700 rpm
